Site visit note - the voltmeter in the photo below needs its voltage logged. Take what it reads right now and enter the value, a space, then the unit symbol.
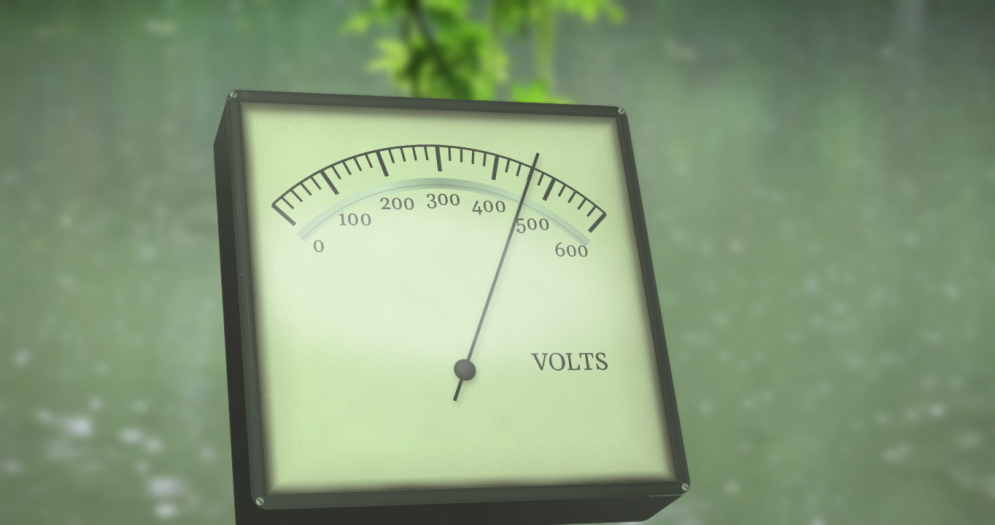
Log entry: 460 V
